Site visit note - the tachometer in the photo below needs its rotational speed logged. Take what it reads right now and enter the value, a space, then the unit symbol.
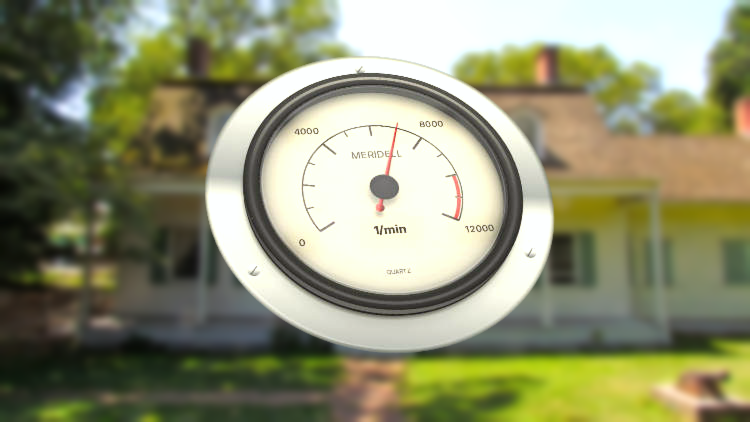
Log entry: 7000 rpm
